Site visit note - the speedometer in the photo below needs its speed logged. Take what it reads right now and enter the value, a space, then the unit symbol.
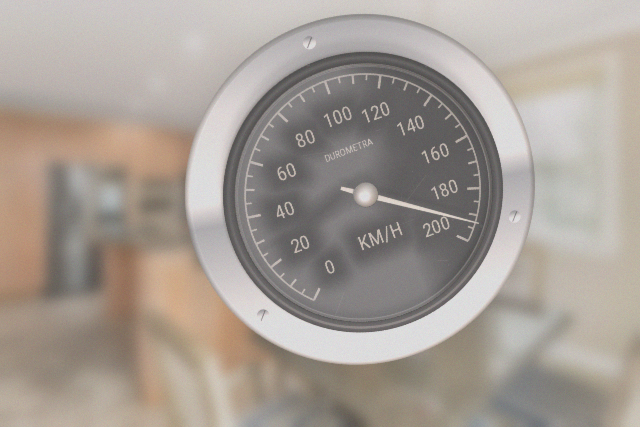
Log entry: 192.5 km/h
